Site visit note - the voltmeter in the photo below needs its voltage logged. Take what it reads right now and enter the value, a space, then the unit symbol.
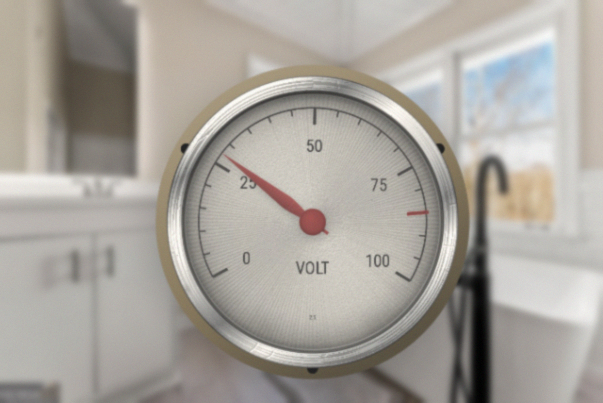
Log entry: 27.5 V
